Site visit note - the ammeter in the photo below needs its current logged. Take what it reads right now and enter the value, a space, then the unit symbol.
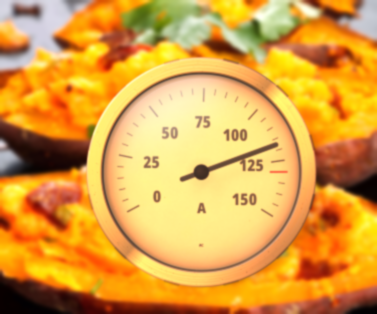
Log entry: 117.5 A
